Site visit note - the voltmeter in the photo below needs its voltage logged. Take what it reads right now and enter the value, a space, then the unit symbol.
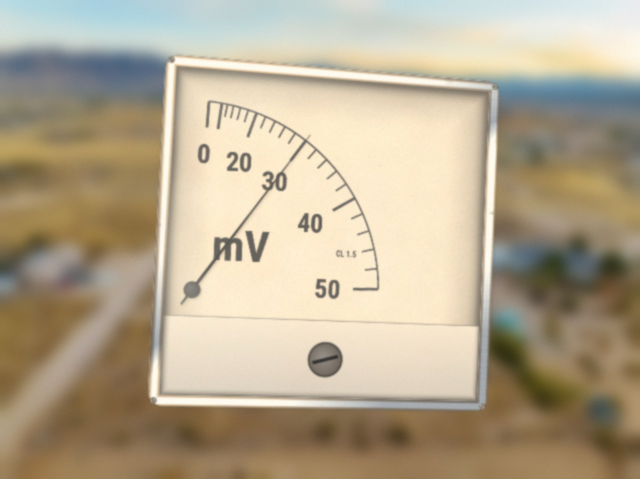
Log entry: 30 mV
